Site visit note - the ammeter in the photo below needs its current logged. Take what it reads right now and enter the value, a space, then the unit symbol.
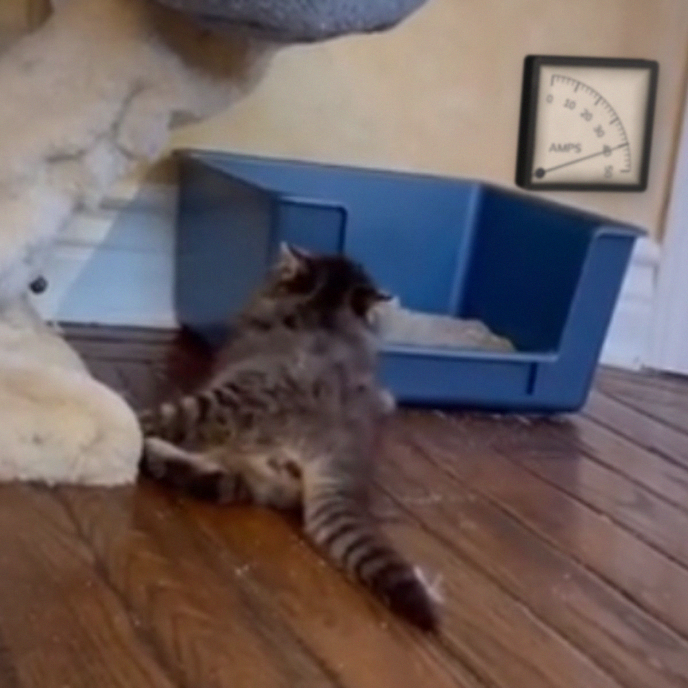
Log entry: 40 A
